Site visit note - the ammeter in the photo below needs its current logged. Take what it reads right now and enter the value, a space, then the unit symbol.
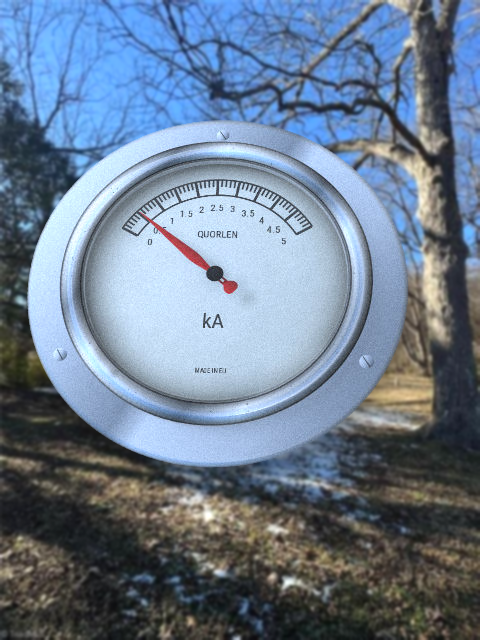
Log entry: 0.5 kA
